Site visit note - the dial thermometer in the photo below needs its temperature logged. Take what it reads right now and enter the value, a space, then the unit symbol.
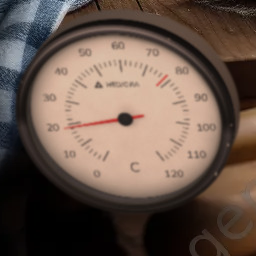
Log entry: 20 °C
